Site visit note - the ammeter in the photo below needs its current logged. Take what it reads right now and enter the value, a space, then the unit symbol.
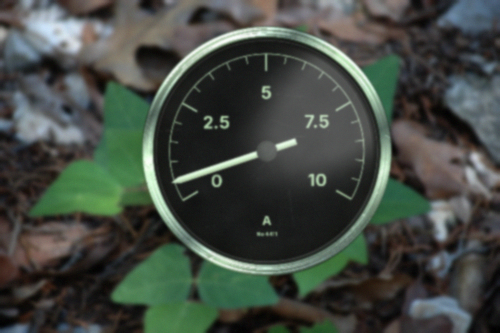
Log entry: 0.5 A
